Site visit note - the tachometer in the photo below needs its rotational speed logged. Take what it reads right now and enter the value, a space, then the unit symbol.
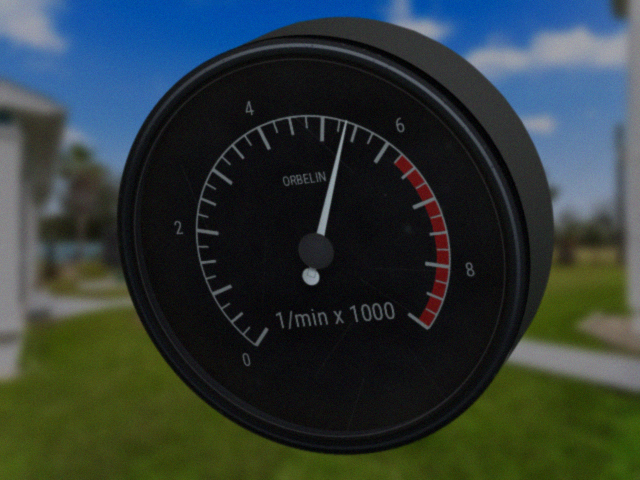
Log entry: 5375 rpm
